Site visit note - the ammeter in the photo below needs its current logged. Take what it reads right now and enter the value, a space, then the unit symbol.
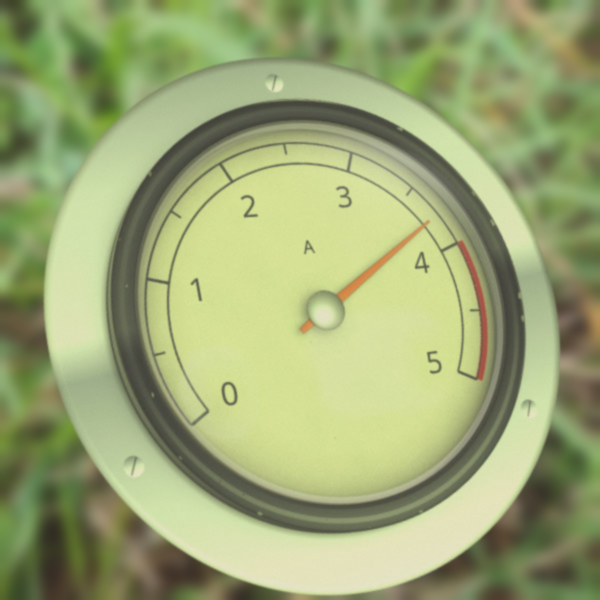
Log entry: 3.75 A
